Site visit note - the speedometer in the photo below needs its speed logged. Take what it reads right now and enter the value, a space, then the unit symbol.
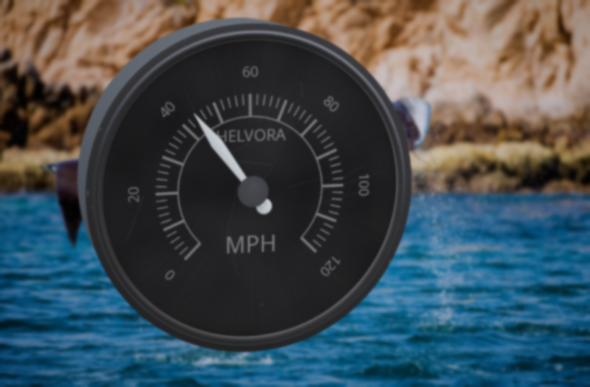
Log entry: 44 mph
